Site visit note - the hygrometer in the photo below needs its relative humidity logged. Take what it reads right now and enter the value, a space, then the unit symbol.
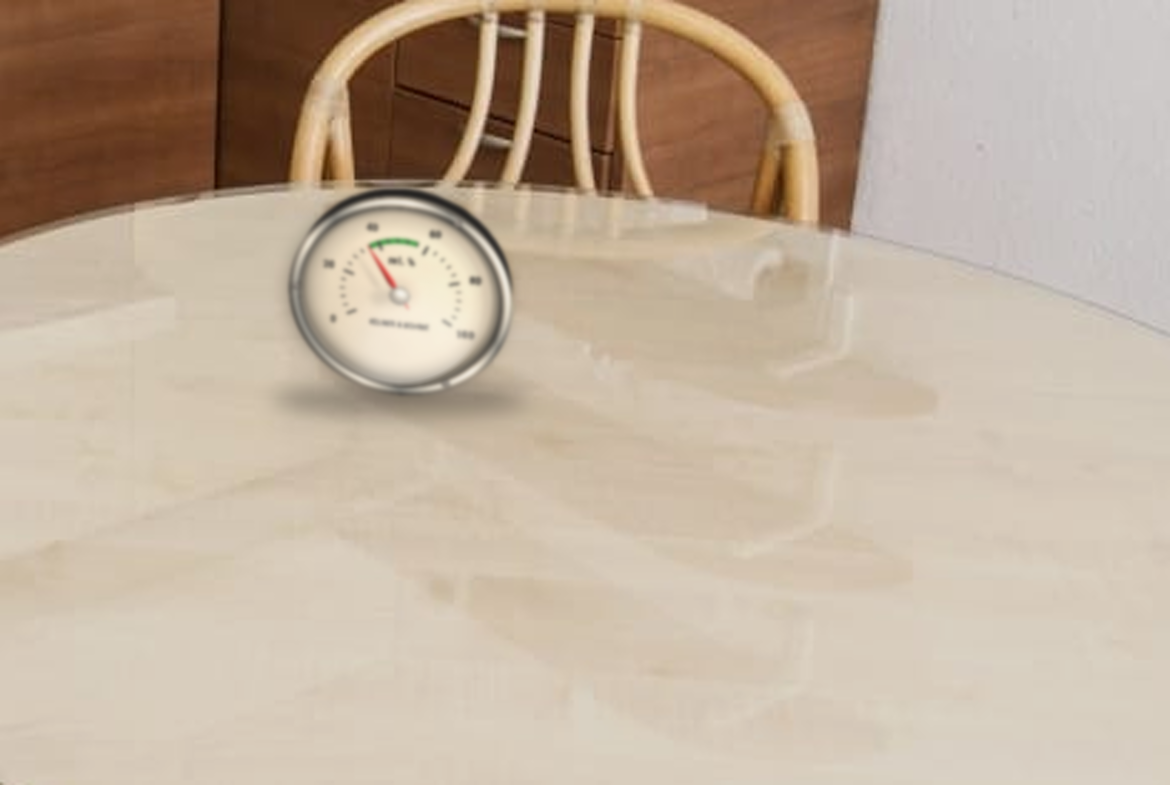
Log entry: 36 %
